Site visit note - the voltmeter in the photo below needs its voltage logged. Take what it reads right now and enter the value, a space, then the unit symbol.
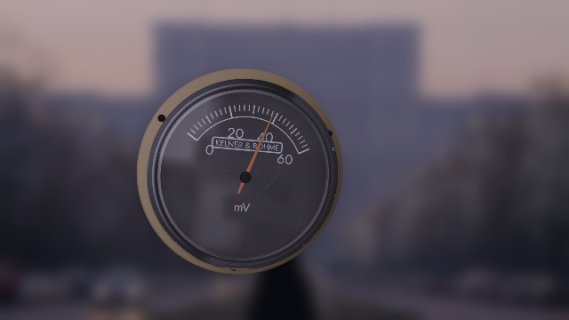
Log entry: 38 mV
